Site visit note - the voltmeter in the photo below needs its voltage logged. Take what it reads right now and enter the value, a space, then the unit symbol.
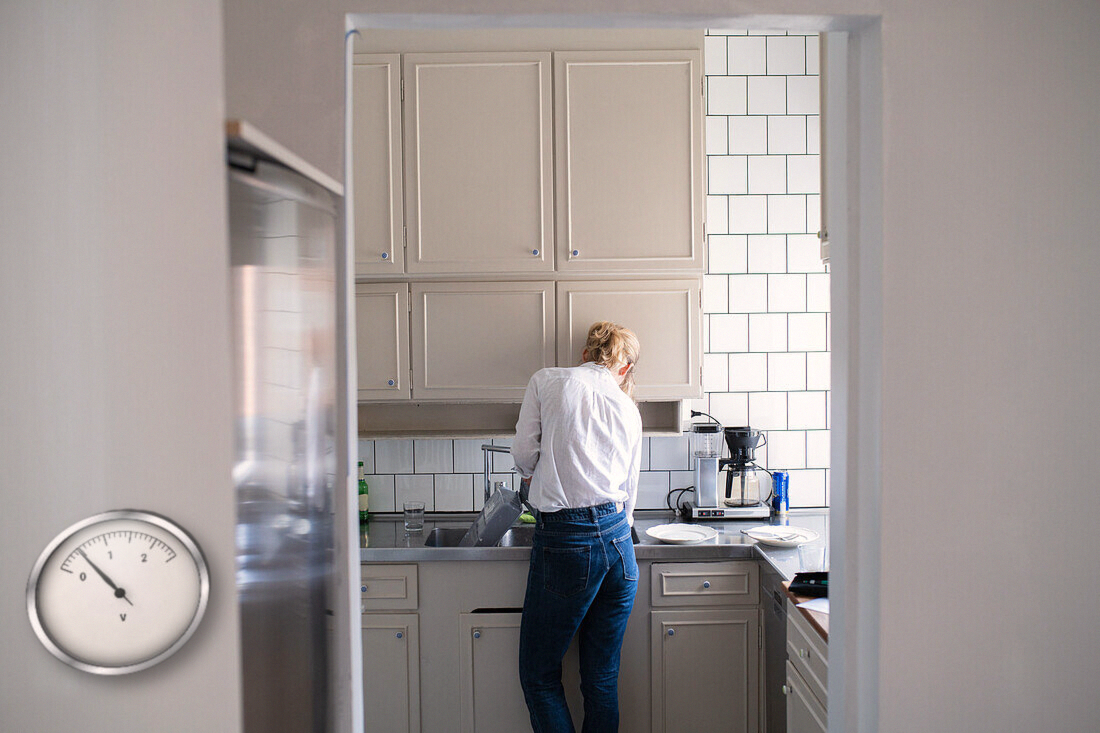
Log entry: 0.5 V
